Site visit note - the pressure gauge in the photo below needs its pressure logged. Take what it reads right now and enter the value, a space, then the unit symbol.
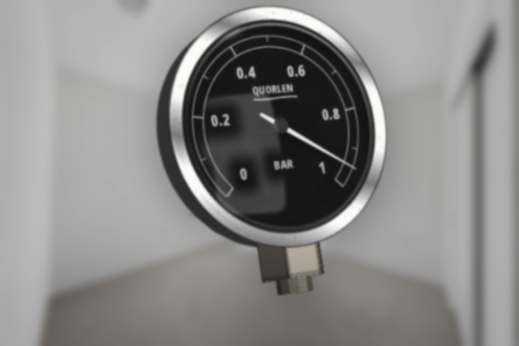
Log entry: 0.95 bar
